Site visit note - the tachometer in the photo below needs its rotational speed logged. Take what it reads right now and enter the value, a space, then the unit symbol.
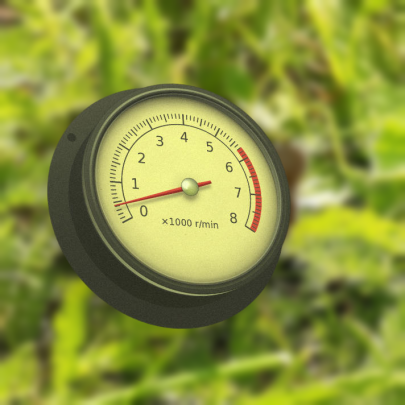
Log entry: 400 rpm
